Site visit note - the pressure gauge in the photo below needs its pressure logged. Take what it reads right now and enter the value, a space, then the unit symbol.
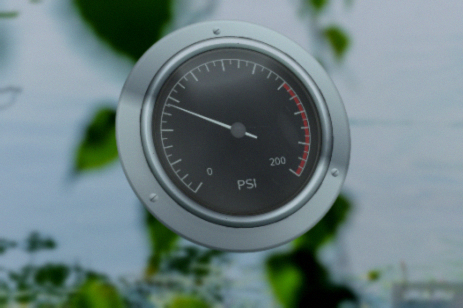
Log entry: 55 psi
